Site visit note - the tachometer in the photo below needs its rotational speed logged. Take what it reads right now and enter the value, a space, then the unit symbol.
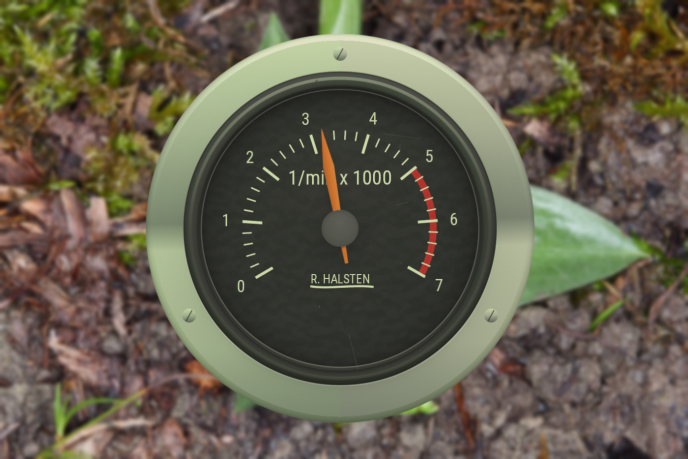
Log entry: 3200 rpm
